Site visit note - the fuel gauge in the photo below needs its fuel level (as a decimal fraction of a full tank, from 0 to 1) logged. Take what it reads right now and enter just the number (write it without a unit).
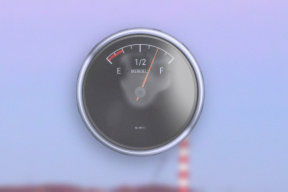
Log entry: 0.75
